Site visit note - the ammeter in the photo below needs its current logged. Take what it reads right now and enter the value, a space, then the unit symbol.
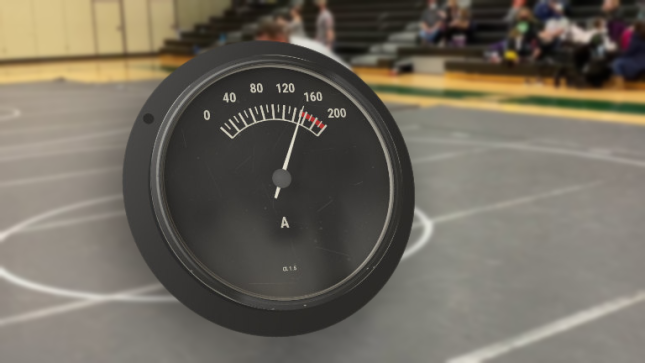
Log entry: 150 A
